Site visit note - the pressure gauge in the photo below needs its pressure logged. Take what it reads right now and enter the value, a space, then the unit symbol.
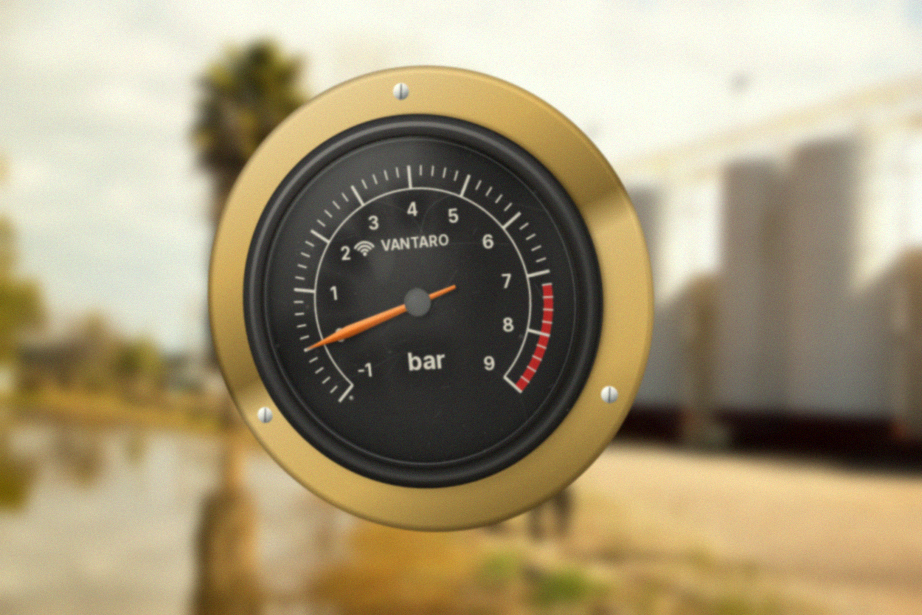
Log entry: 0 bar
